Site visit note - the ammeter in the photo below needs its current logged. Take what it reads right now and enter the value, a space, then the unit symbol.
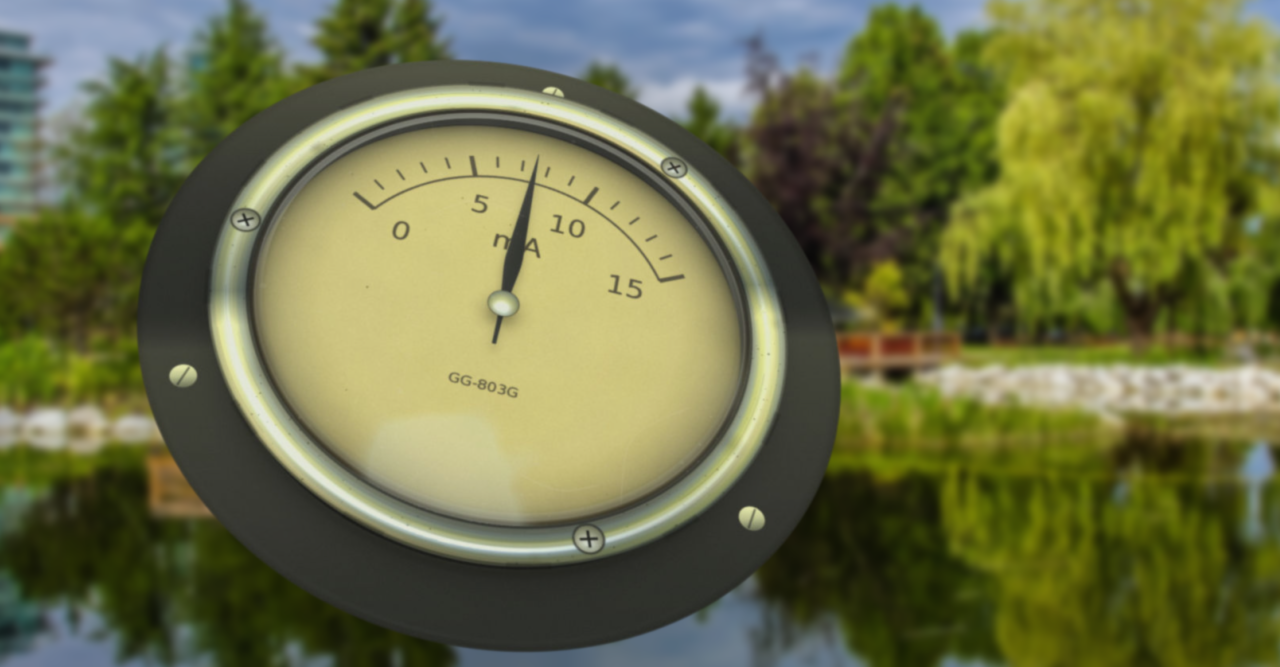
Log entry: 7.5 mA
